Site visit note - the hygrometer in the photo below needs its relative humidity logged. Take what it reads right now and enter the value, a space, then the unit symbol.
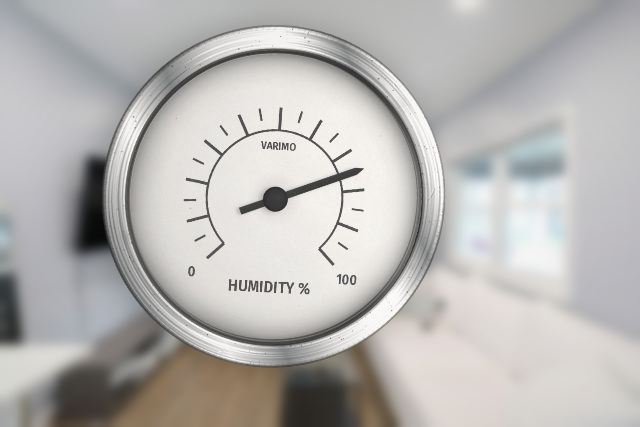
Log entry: 75 %
